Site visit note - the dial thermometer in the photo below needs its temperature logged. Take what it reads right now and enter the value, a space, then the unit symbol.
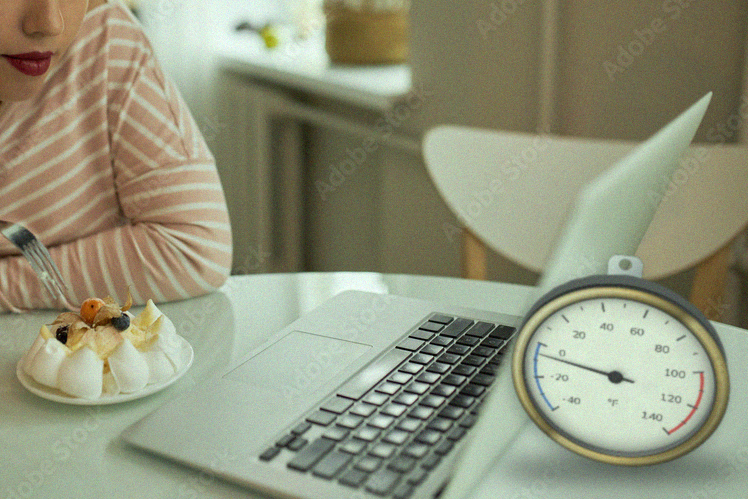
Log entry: -5 °F
